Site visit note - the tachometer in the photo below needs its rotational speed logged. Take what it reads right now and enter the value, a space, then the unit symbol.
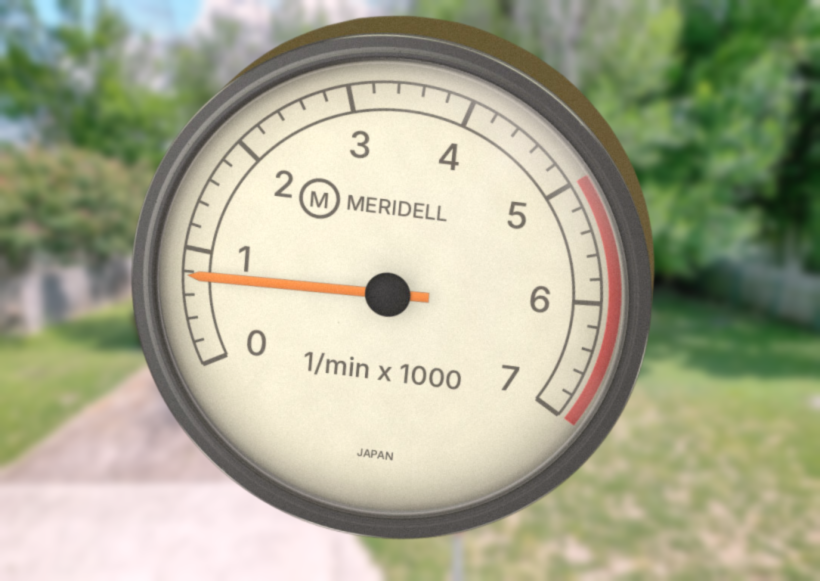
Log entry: 800 rpm
